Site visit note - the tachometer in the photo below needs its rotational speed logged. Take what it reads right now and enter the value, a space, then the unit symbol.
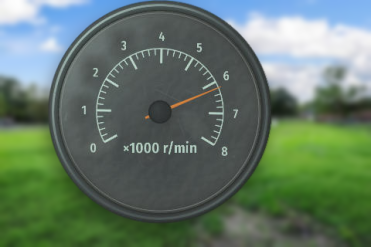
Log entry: 6200 rpm
